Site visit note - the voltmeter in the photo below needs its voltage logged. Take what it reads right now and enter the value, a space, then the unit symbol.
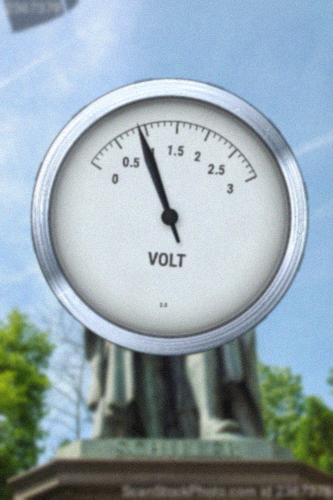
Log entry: 0.9 V
